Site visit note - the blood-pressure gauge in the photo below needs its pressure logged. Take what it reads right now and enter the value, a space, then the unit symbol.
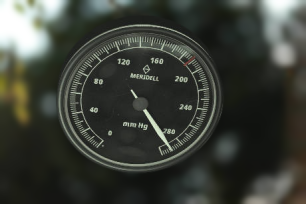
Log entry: 290 mmHg
